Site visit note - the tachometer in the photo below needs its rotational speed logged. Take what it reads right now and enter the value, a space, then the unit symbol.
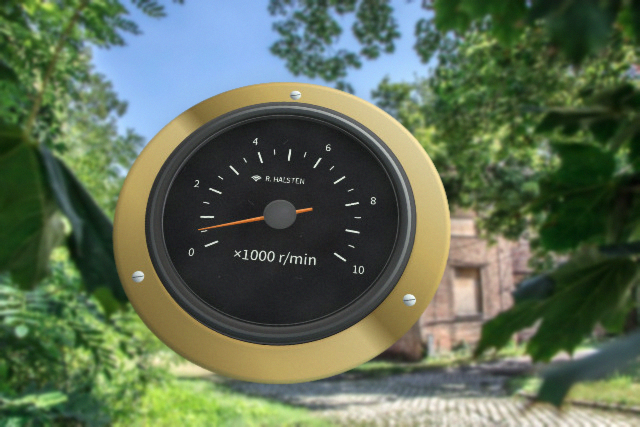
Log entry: 500 rpm
